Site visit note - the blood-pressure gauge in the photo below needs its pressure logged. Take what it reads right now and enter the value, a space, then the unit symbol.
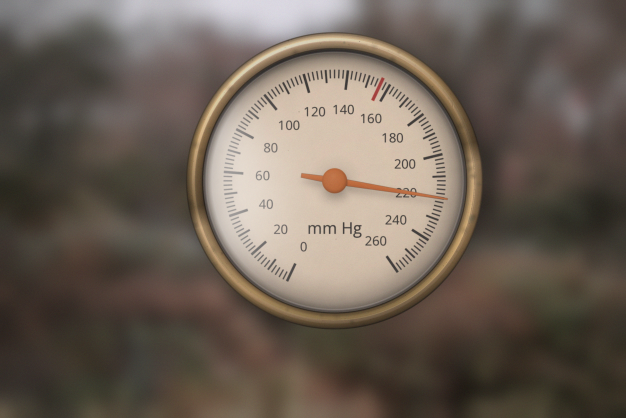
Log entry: 220 mmHg
